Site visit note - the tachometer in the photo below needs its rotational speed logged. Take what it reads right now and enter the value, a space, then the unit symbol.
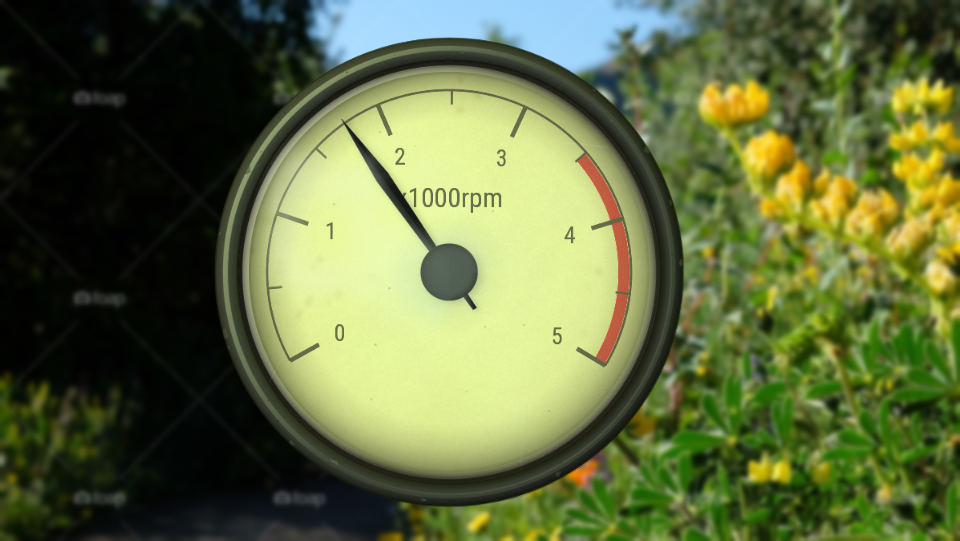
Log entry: 1750 rpm
